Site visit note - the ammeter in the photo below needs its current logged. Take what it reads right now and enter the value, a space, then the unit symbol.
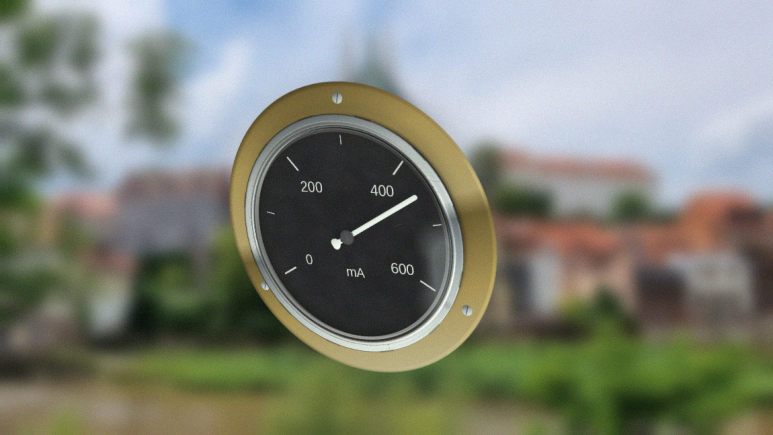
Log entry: 450 mA
